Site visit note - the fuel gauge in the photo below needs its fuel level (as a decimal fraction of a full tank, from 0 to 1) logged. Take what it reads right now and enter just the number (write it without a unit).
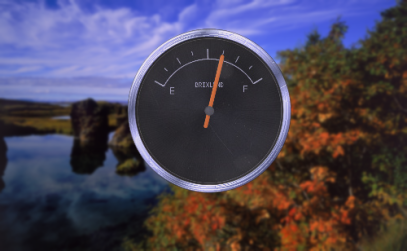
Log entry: 0.625
